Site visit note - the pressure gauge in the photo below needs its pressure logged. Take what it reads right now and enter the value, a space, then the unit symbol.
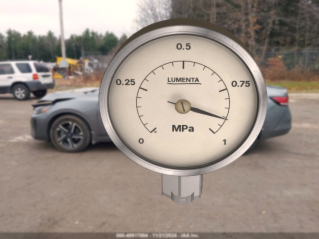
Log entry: 0.9 MPa
